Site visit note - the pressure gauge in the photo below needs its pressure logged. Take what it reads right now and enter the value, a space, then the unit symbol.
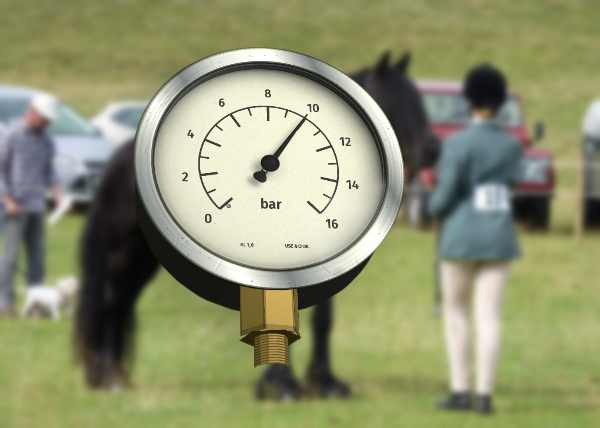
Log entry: 10 bar
